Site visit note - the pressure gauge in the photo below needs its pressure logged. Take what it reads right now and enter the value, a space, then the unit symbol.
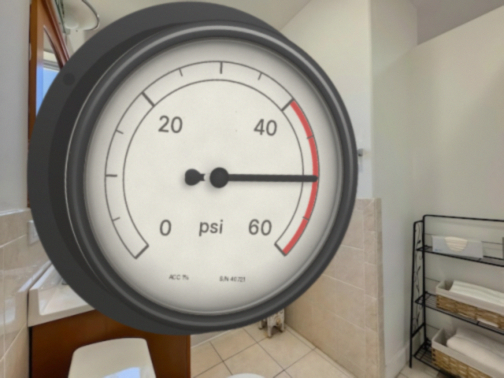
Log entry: 50 psi
